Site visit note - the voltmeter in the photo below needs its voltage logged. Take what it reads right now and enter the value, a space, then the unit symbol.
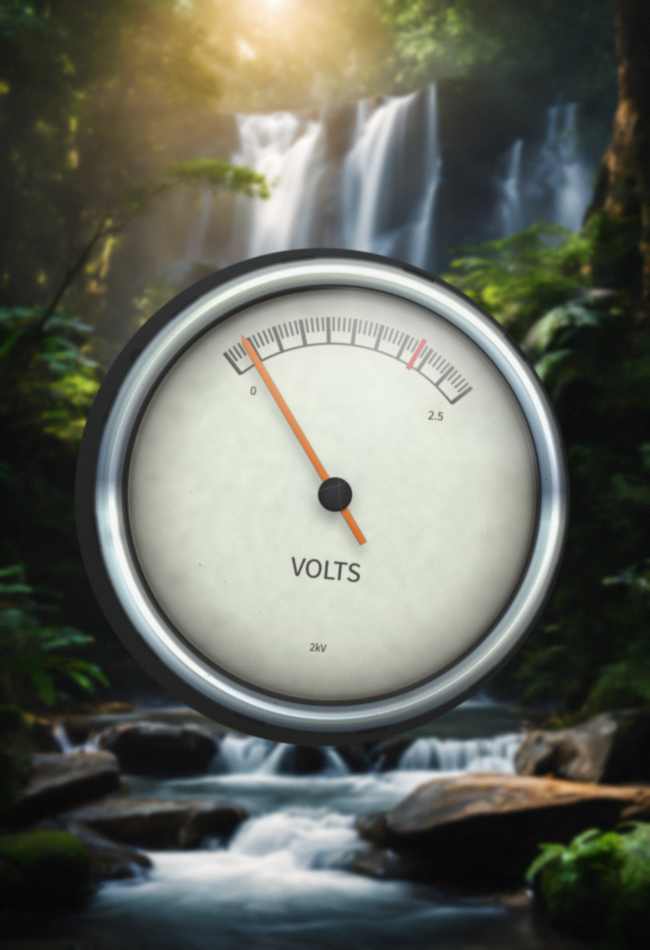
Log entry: 0.2 V
